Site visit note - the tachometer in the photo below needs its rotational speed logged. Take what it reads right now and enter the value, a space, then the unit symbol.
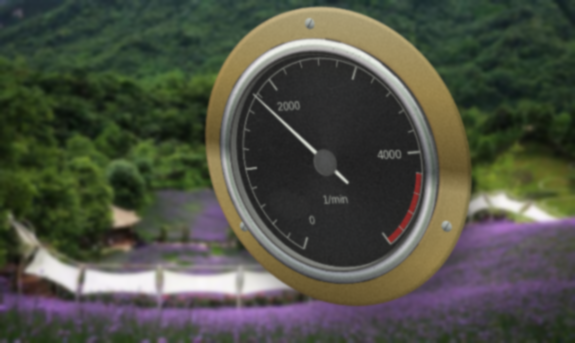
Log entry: 1800 rpm
